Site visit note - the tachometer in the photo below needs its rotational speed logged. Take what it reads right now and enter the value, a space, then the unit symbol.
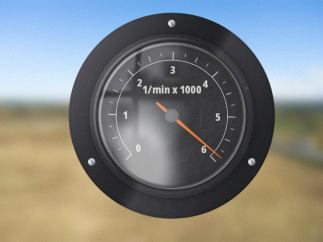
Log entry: 5875 rpm
